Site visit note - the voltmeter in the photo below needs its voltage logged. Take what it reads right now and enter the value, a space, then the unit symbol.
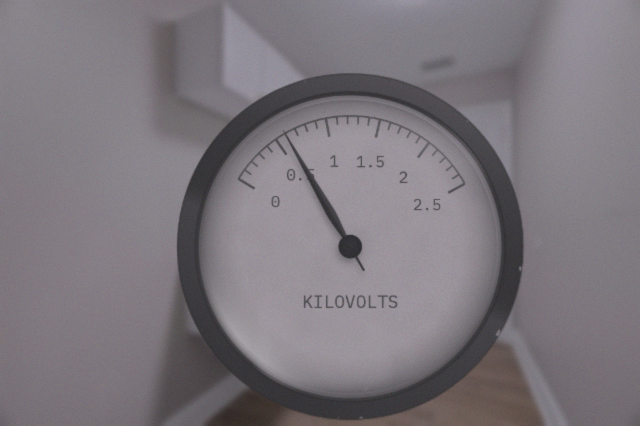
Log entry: 0.6 kV
